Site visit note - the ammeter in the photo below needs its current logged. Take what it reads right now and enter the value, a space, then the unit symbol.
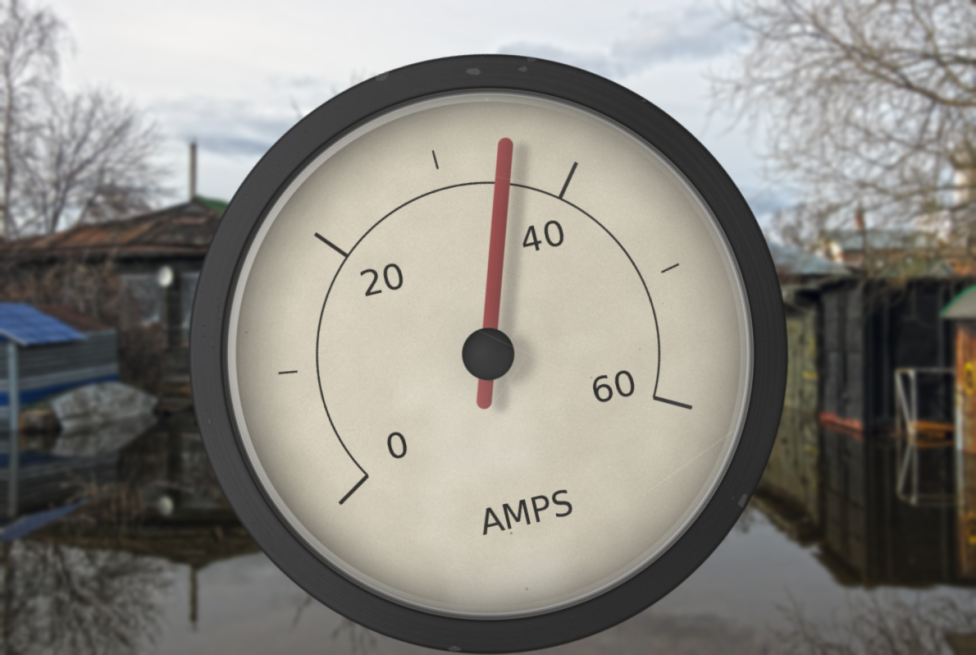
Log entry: 35 A
